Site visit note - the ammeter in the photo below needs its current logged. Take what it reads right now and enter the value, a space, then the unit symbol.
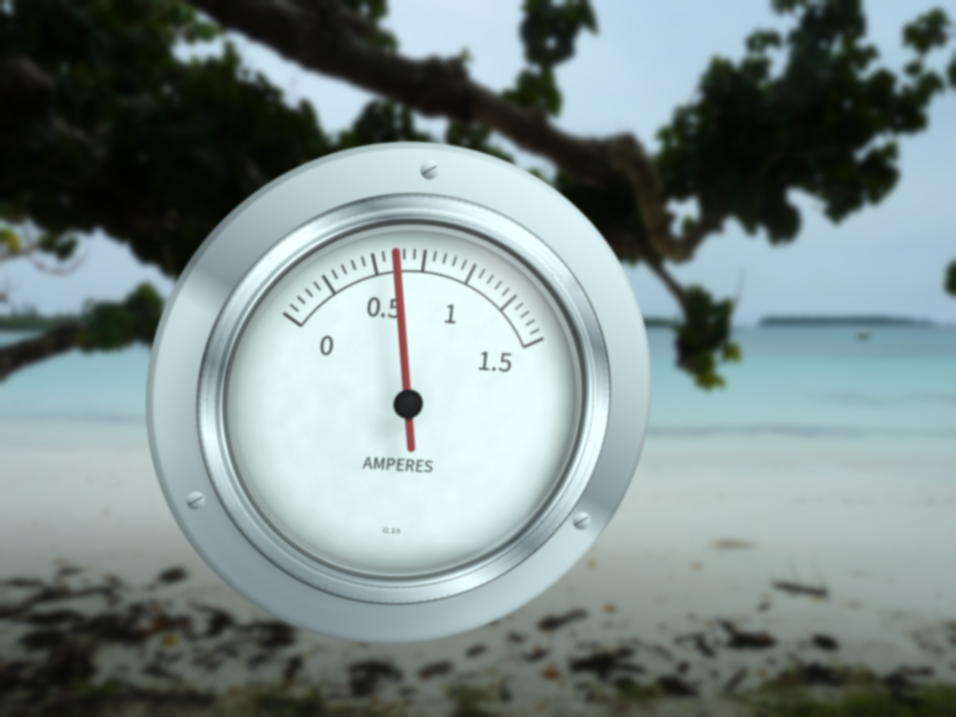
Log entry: 0.6 A
